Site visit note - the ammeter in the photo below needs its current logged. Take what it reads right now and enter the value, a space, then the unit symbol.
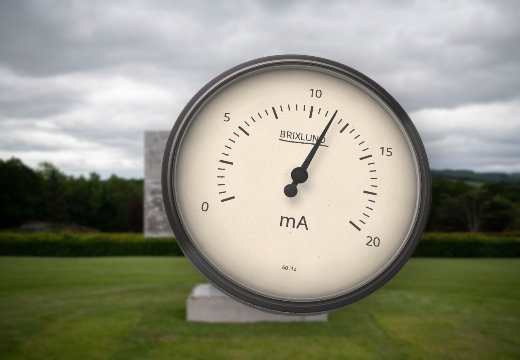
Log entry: 11.5 mA
